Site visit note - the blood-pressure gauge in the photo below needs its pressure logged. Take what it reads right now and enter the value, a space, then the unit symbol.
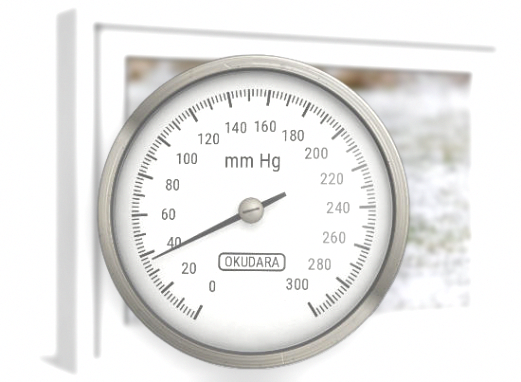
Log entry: 36 mmHg
